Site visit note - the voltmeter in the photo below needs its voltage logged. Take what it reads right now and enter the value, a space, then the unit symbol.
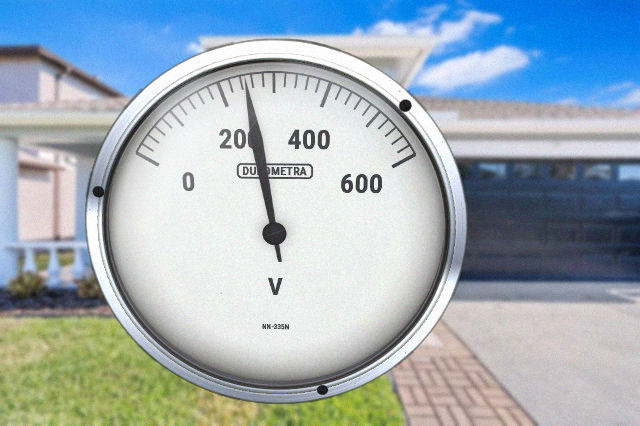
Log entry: 250 V
